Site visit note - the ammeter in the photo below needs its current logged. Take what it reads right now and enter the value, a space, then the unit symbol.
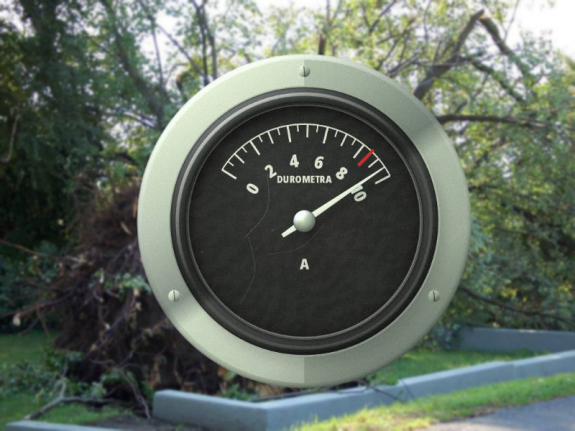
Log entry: 9.5 A
